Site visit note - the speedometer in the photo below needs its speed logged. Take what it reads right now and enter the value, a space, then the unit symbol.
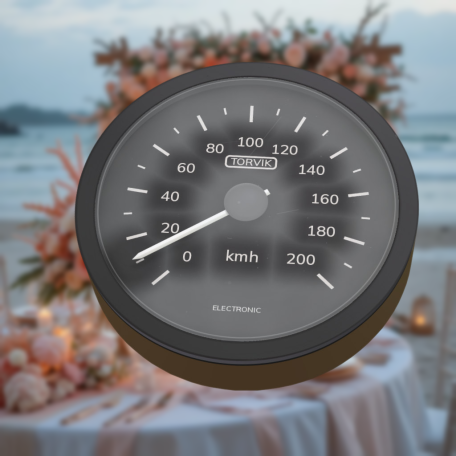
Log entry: 10 km/h
